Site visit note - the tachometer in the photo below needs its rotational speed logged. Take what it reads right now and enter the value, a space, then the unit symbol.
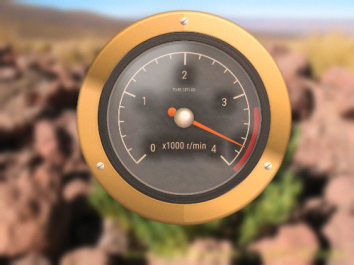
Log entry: 3700 rpm
